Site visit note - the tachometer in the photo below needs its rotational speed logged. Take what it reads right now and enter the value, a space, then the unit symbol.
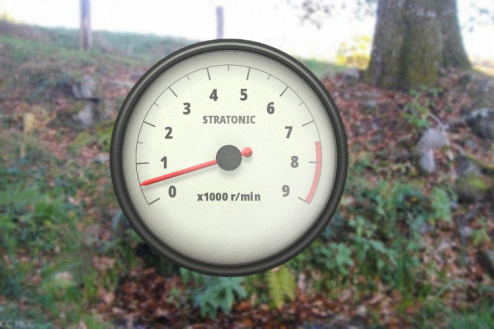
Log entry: 500 rpm
